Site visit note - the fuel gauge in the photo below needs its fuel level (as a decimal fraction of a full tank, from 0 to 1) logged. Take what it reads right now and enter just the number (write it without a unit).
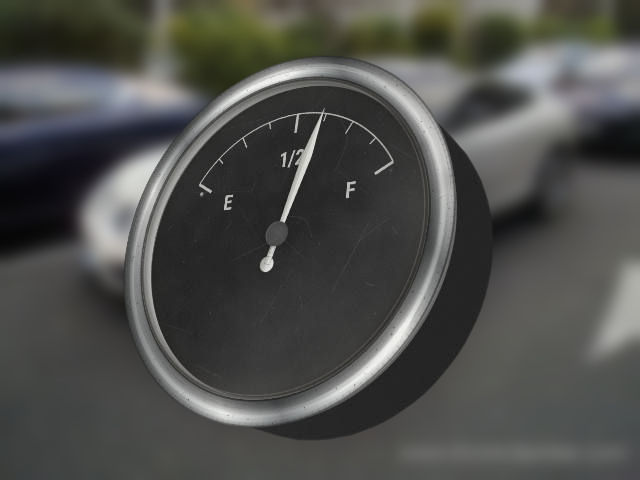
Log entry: 0.625
